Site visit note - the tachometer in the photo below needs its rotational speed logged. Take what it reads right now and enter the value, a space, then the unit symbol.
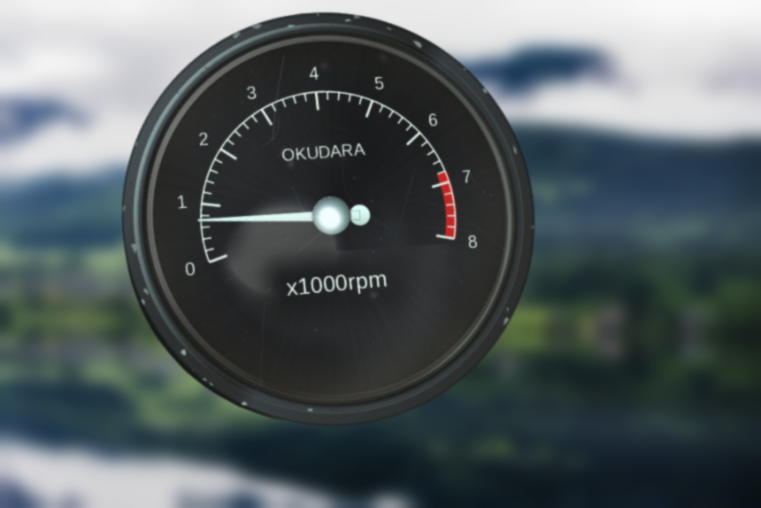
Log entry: 700 rpm
